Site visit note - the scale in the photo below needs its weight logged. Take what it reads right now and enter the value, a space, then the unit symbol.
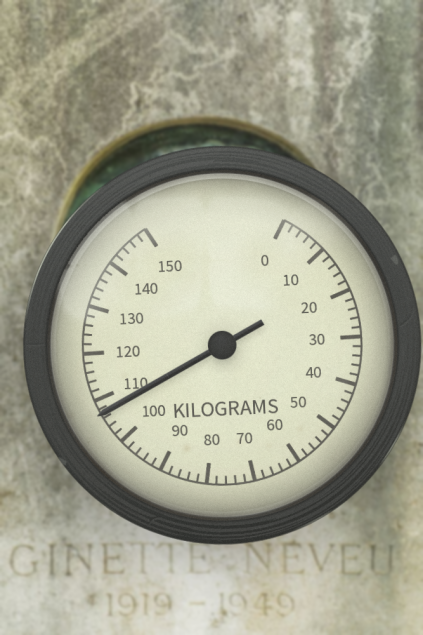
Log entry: 107 kg
